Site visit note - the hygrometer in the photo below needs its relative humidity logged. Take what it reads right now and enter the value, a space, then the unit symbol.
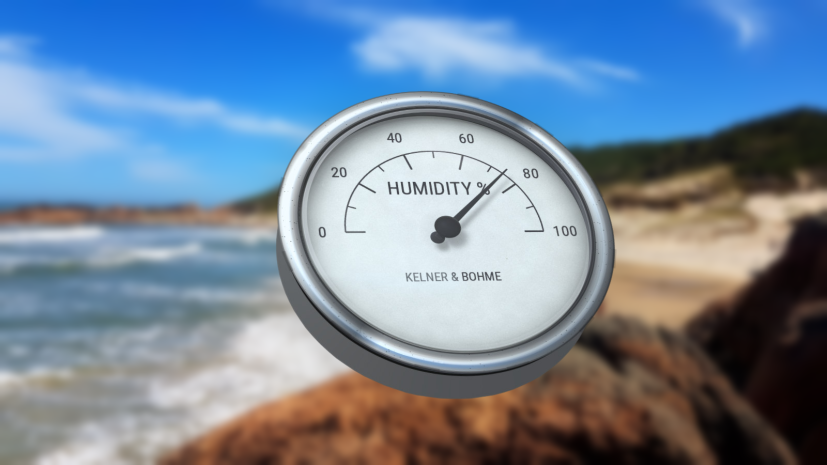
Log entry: 75 %
